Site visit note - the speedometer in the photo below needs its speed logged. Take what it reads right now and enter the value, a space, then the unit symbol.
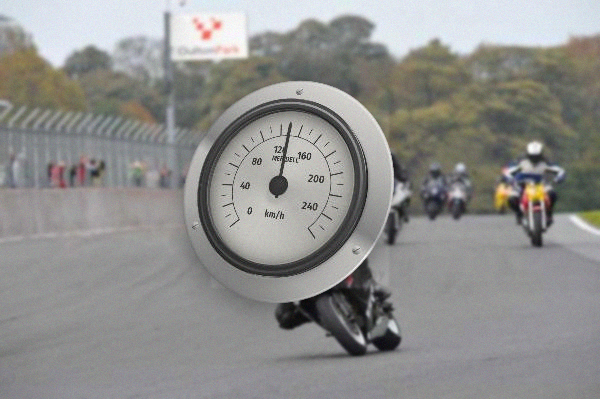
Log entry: 130 km/h
